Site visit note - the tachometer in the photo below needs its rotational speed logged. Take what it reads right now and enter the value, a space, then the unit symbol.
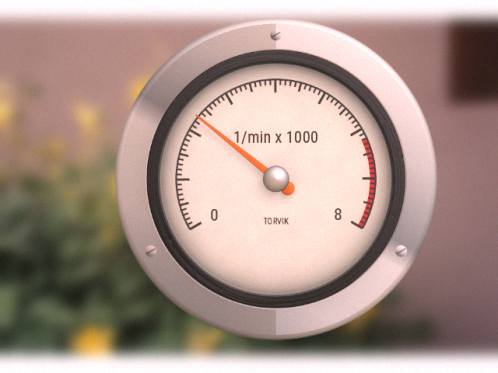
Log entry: 2300 rpm
